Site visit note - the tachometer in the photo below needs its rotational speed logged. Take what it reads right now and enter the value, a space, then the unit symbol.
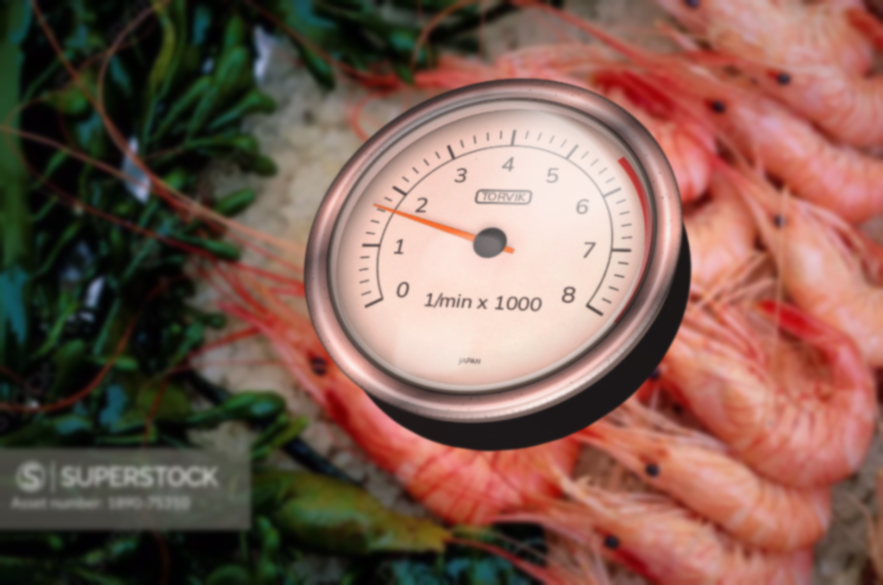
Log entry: 1600 rpm
